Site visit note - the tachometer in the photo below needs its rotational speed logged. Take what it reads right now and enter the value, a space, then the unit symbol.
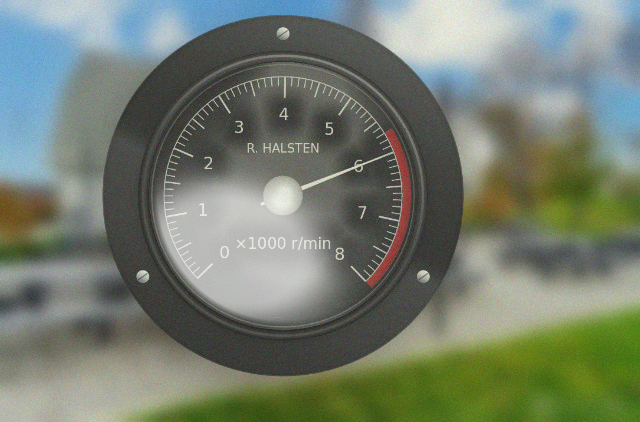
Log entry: 6000 rpm
